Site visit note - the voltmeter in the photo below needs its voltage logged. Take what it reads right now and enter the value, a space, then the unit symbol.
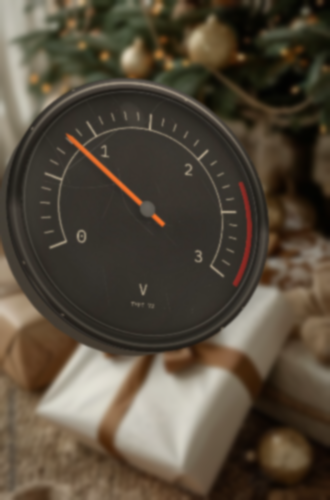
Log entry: 0.8 V
